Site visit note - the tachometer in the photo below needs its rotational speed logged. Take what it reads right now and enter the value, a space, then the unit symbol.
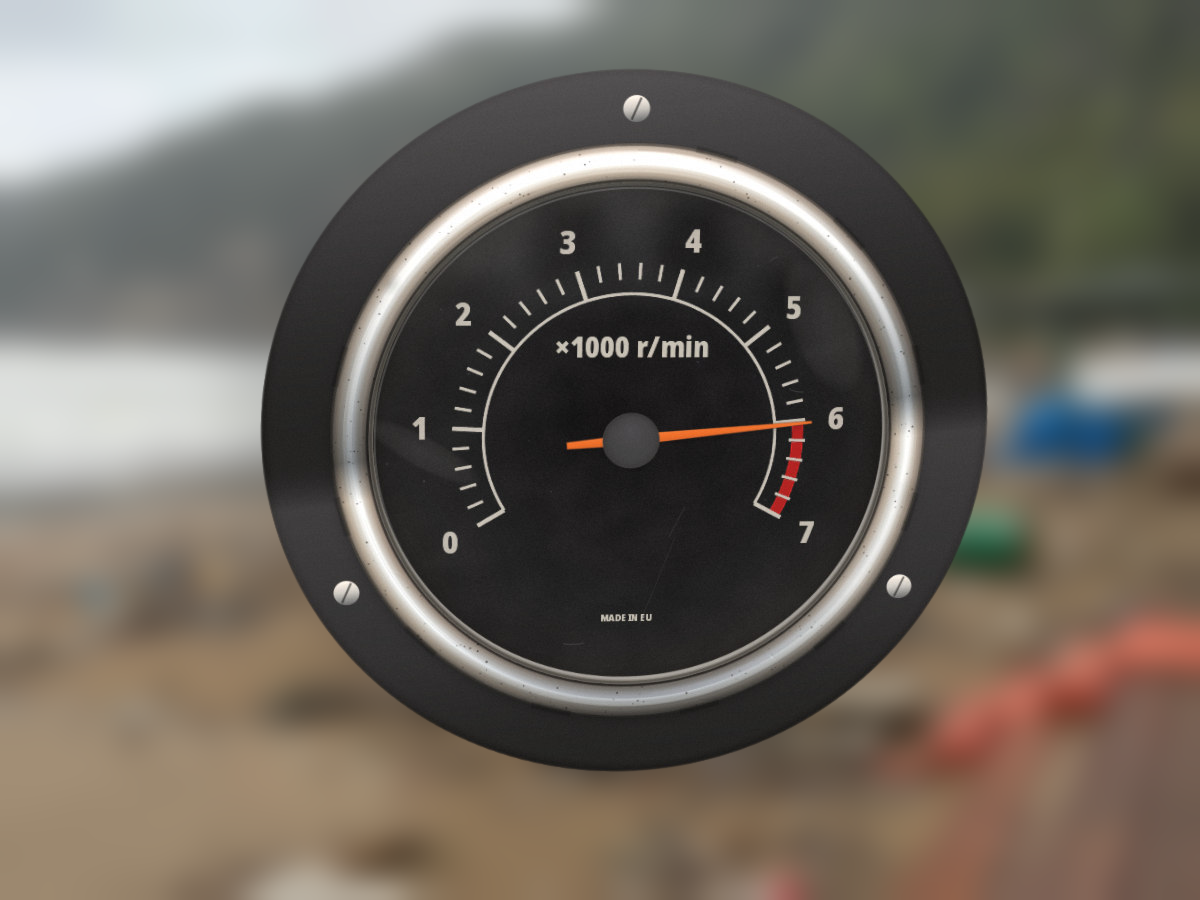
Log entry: 6000 rpm
